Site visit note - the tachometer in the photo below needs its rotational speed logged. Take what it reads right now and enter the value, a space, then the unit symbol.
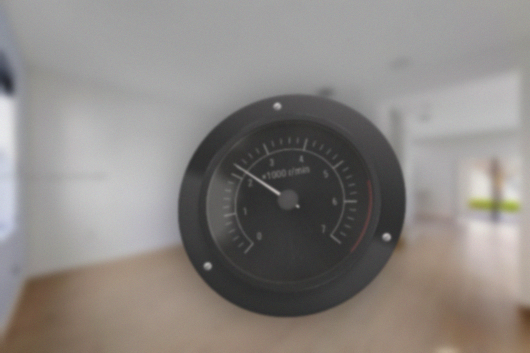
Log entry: 2200 rpm
